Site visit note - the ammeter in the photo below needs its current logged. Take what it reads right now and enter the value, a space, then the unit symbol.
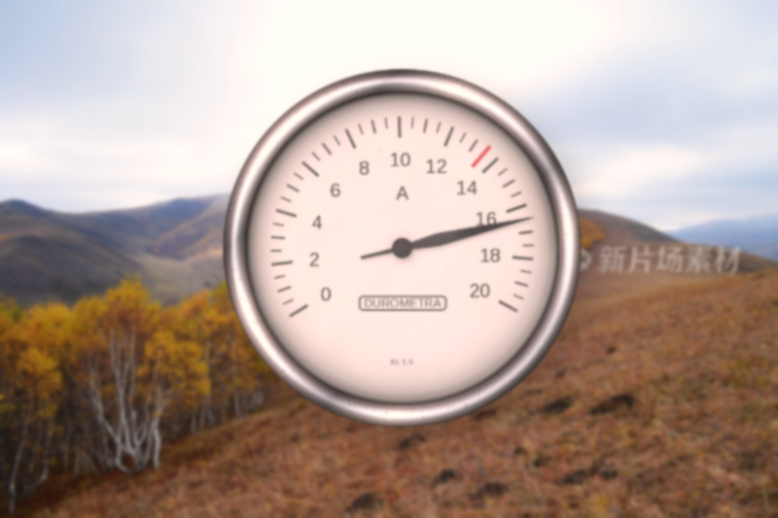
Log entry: 16.5 A
